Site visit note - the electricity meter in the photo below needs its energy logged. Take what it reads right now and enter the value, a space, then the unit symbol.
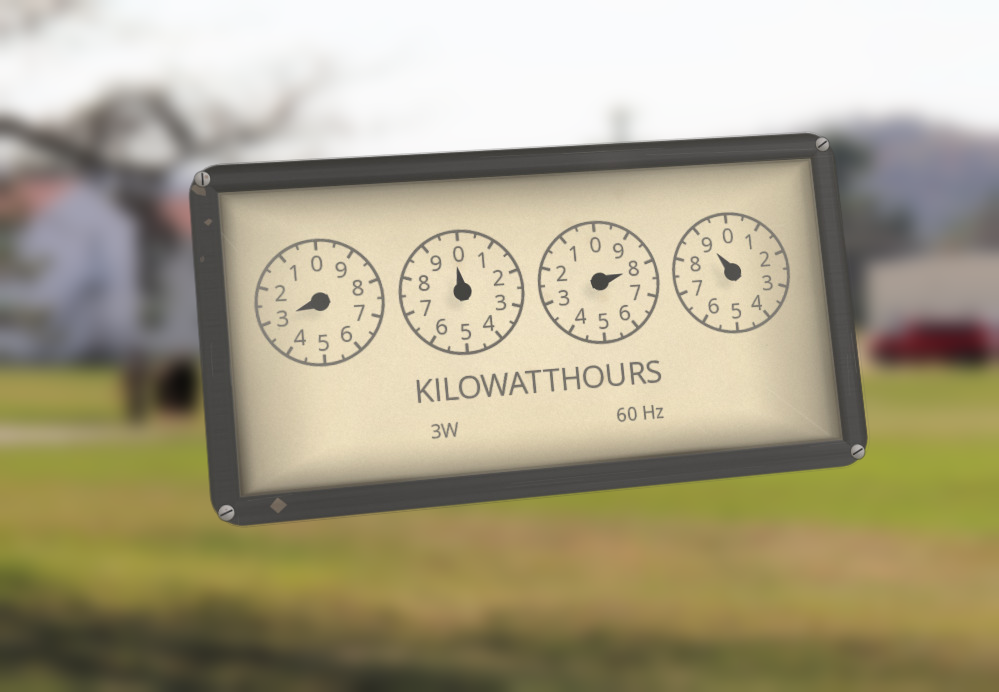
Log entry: 2979 kWh
